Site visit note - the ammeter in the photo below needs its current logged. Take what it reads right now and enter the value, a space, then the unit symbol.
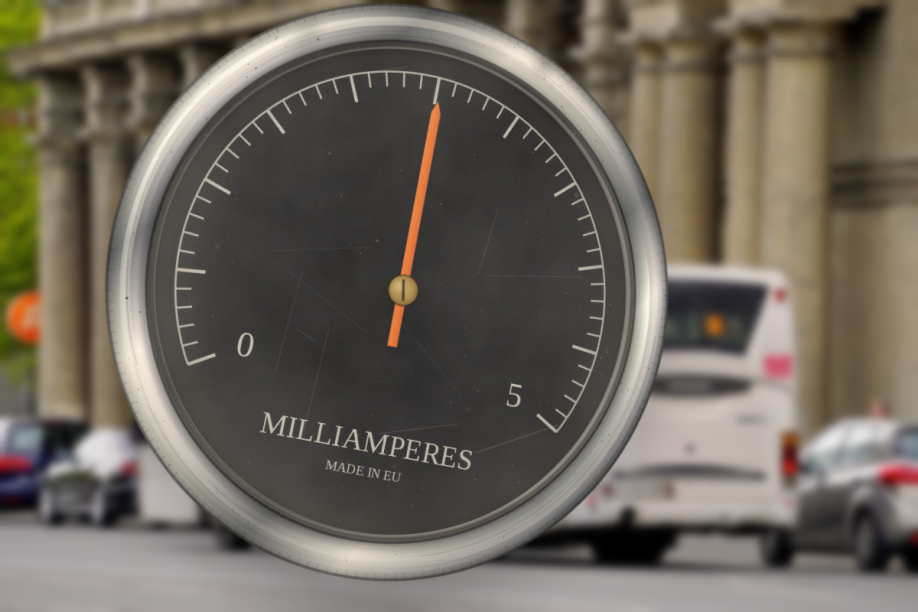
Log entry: 2.5 mA
